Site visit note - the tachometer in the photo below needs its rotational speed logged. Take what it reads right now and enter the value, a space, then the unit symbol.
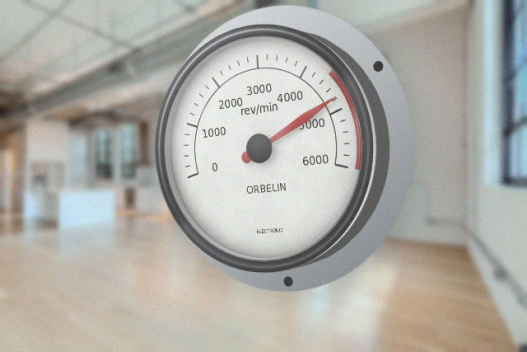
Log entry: 4800 rpm
